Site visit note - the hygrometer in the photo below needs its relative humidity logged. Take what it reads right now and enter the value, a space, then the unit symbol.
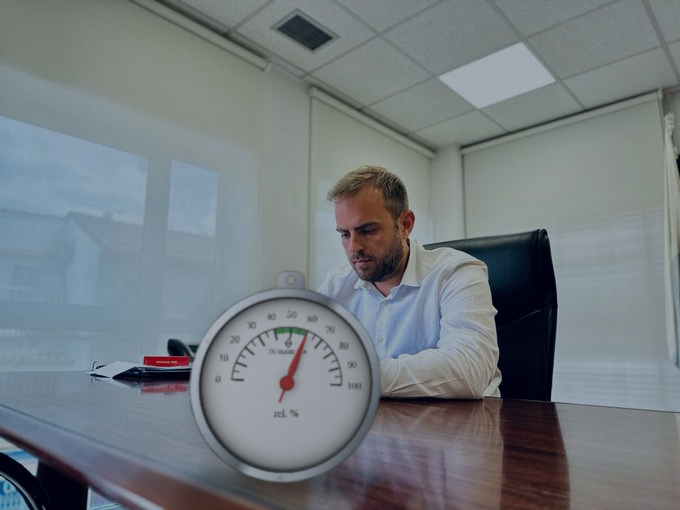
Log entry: 60 %
